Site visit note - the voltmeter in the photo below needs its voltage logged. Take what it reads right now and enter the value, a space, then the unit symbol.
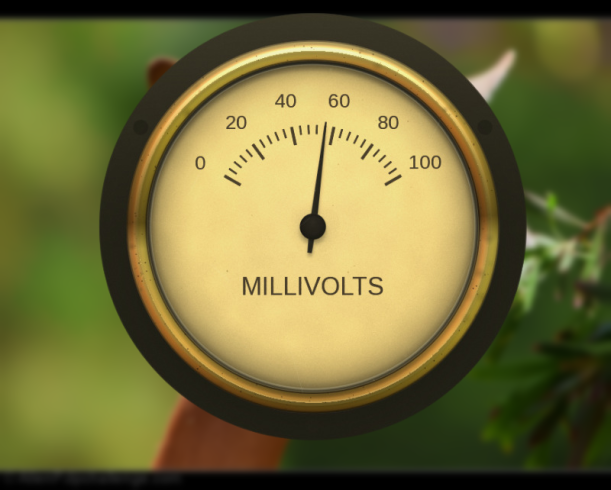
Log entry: 56 mV
